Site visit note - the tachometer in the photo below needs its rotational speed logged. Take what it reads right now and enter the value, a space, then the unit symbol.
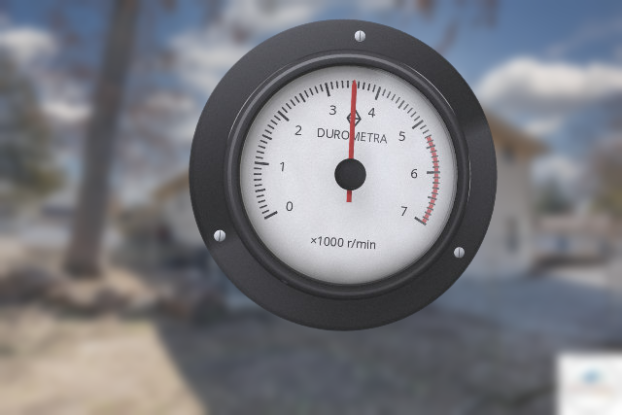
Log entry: 3500 rpm
